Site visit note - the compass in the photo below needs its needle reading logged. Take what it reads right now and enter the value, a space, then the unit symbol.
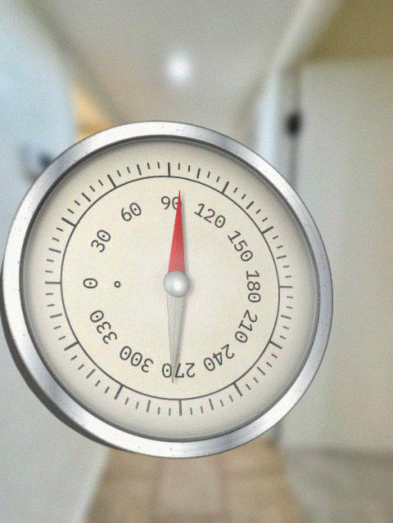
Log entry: 95 °
